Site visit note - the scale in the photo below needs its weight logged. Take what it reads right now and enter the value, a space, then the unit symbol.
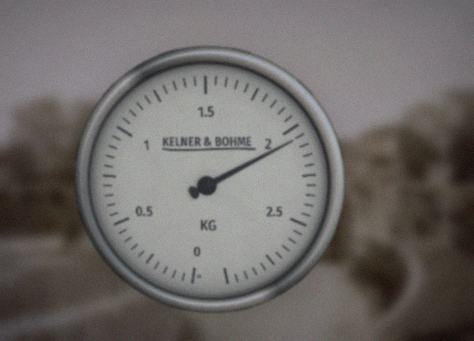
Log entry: 2.05 kg
